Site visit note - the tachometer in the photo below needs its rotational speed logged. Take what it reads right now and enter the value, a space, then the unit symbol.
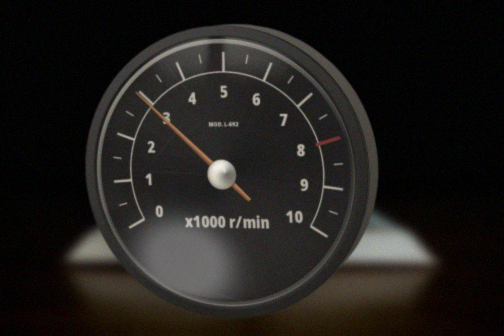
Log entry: 3000 rpm
